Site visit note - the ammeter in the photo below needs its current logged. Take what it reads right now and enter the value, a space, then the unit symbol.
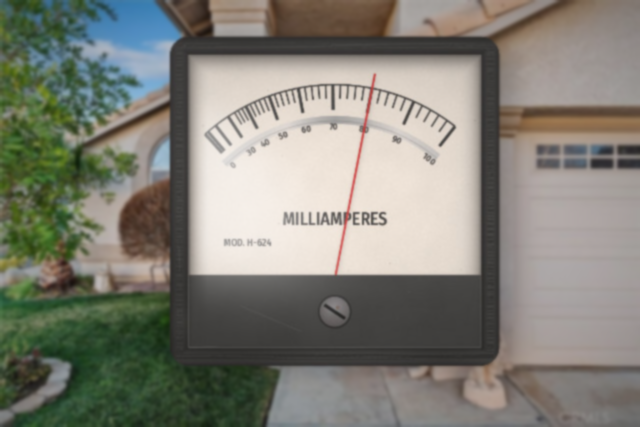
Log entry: 80 mA
